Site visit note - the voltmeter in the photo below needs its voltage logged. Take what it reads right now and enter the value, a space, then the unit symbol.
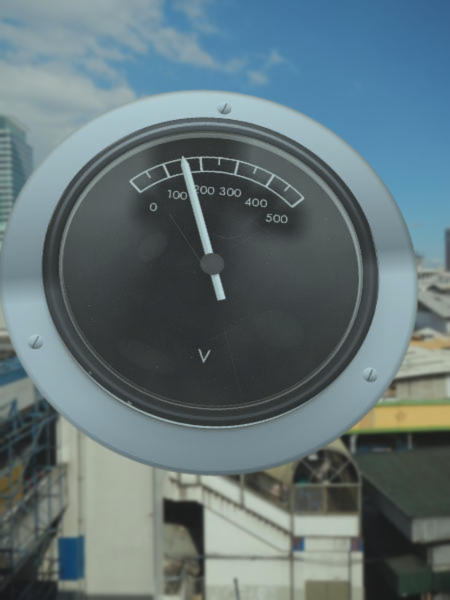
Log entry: 150 V
